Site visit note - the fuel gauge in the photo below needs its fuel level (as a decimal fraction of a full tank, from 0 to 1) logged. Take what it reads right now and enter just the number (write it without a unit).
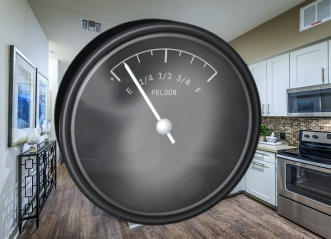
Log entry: 0.125
